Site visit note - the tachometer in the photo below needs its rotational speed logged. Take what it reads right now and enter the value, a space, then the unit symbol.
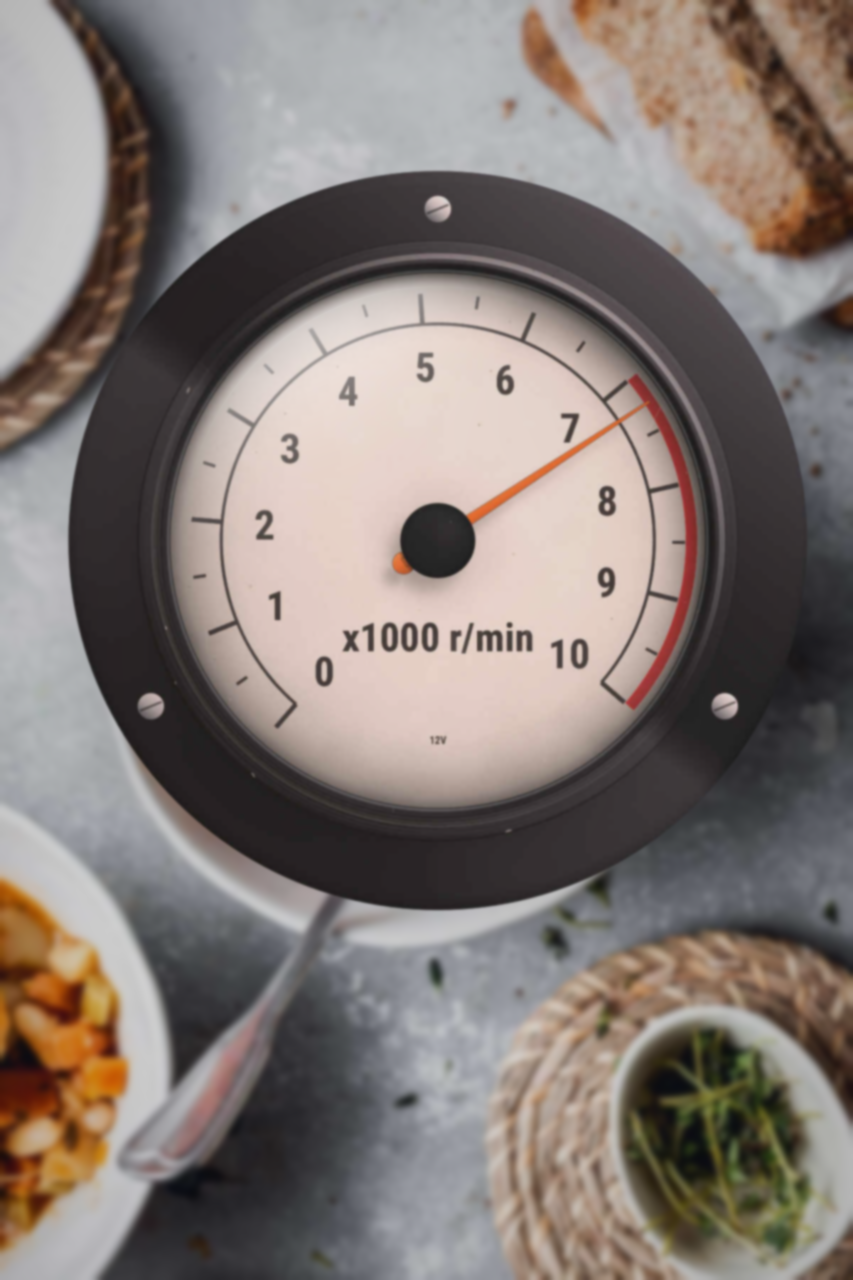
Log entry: 7250 rpm
